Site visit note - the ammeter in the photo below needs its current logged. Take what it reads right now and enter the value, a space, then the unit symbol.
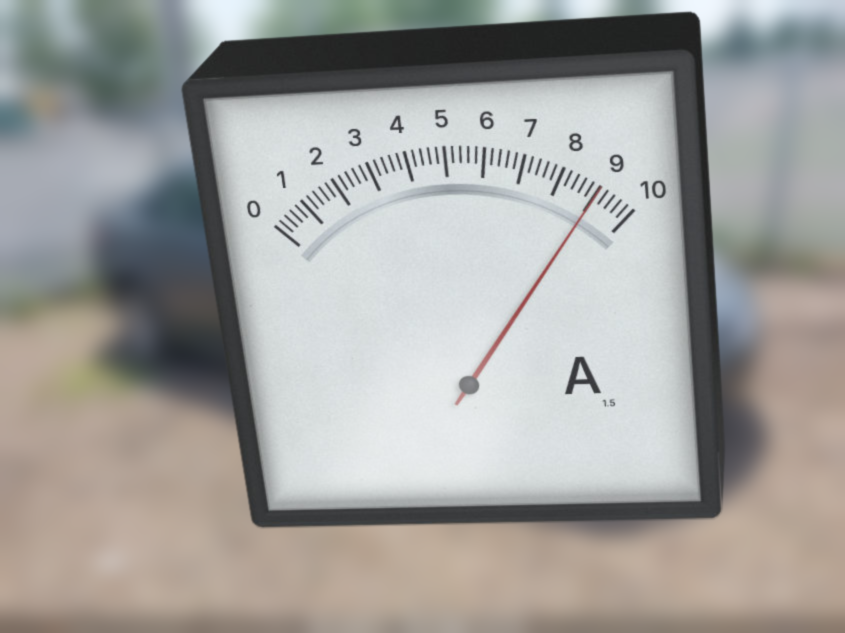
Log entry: 9 A
